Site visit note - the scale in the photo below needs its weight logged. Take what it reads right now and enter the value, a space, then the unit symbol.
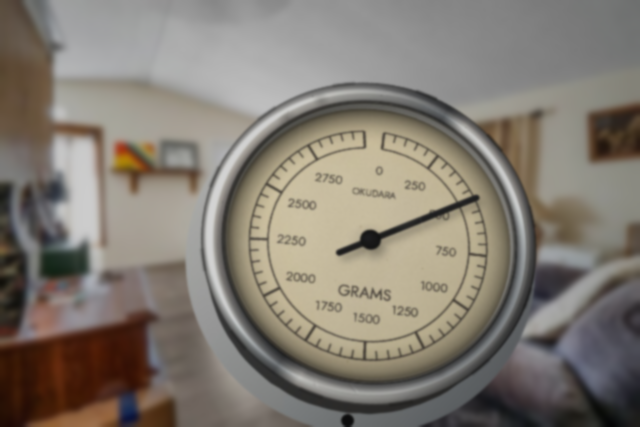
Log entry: 500 g
